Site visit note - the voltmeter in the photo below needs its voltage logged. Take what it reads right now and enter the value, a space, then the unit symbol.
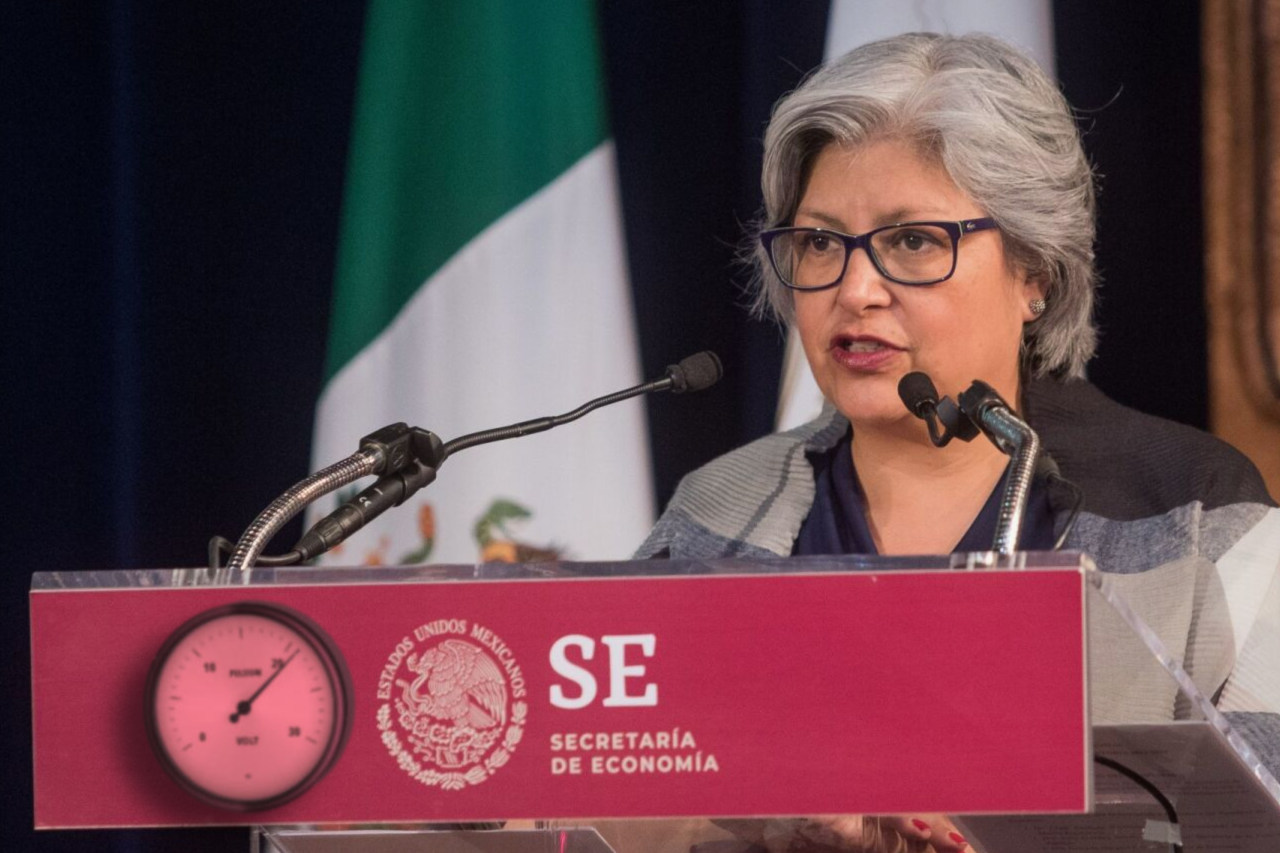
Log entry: 21 V
